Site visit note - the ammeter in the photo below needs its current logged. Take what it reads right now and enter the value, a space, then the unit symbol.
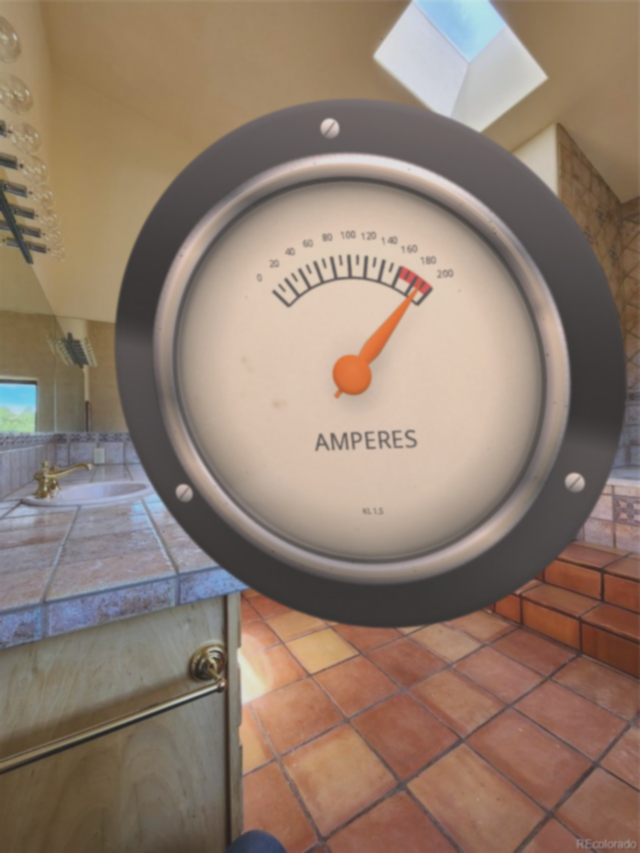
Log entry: 190 A
